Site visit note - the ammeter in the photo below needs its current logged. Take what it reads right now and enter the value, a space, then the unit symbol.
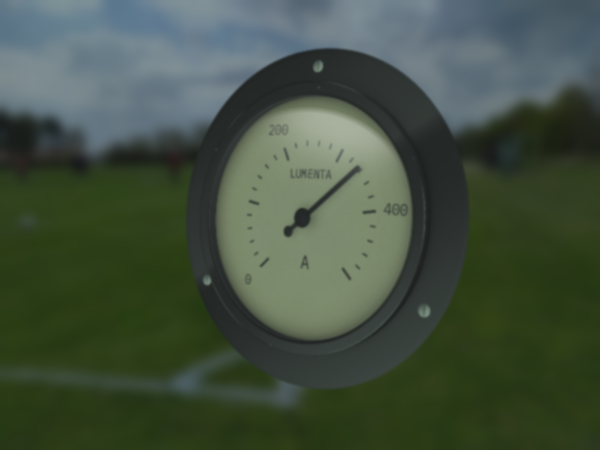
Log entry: 340 A
